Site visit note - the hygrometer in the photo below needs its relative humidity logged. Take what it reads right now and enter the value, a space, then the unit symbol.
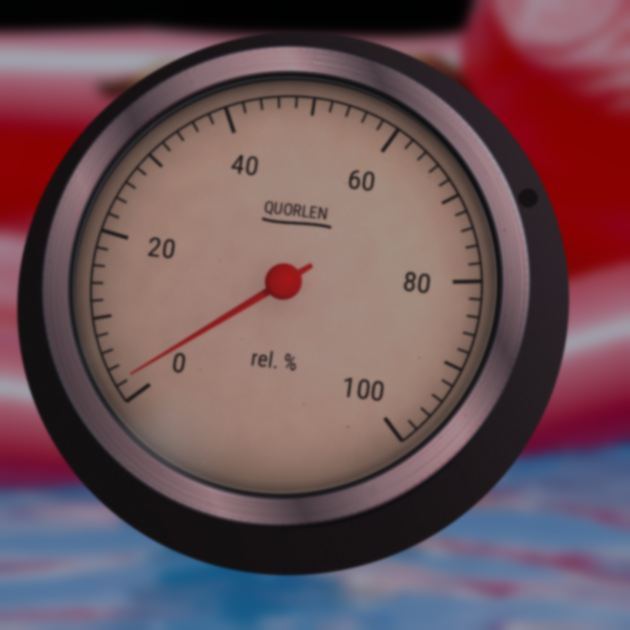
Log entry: 2 %
